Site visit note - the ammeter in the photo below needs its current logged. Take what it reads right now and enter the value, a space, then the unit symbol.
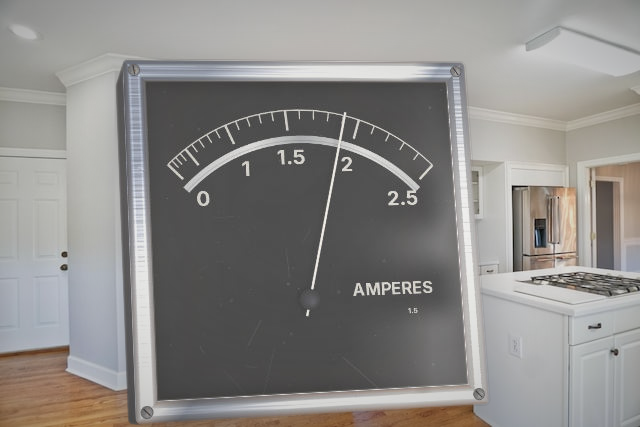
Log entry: 1.9 A
